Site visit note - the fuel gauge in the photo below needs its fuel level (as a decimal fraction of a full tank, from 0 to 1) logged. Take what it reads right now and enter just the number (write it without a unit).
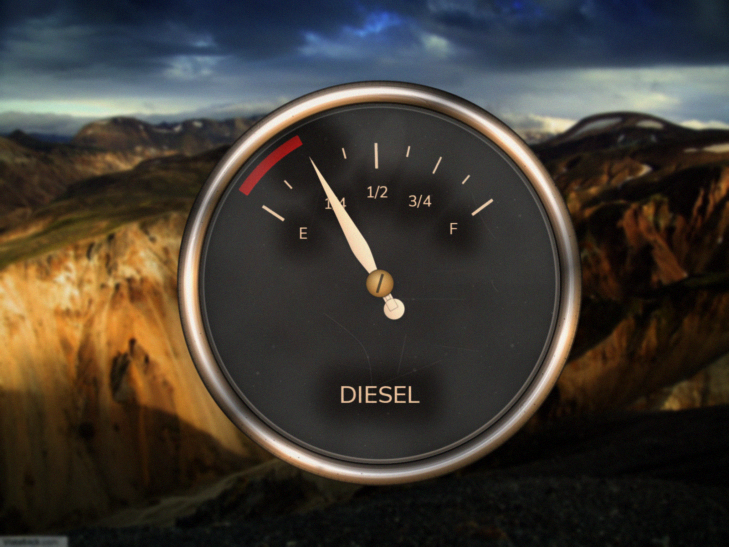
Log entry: 0.25
